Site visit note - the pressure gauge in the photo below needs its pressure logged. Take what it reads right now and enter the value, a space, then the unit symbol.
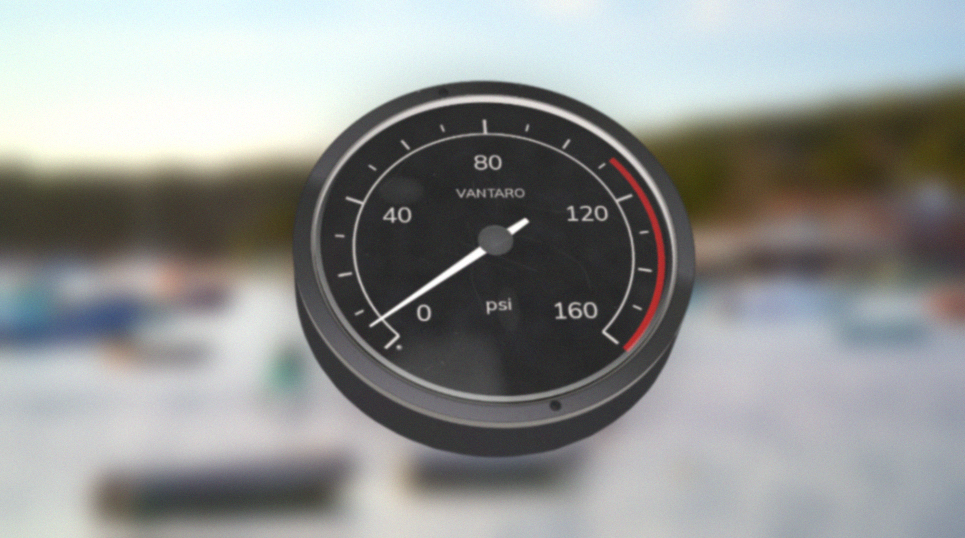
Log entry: 5 psi
